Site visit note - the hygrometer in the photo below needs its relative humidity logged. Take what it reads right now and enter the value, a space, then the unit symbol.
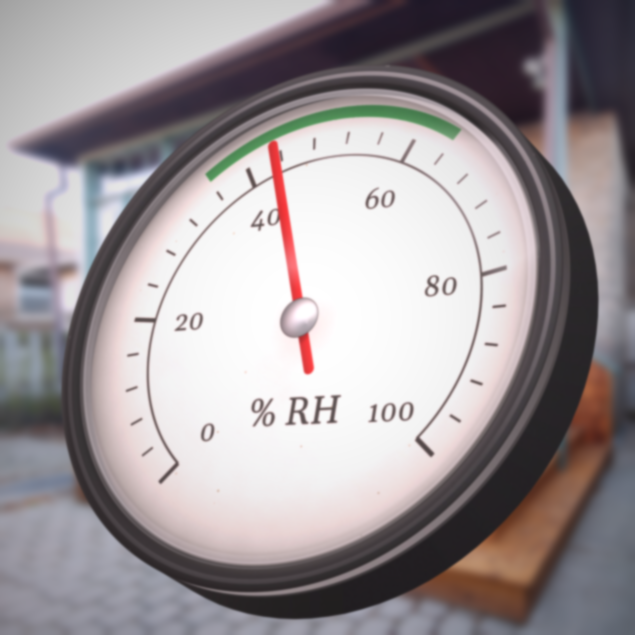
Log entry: 44 %
